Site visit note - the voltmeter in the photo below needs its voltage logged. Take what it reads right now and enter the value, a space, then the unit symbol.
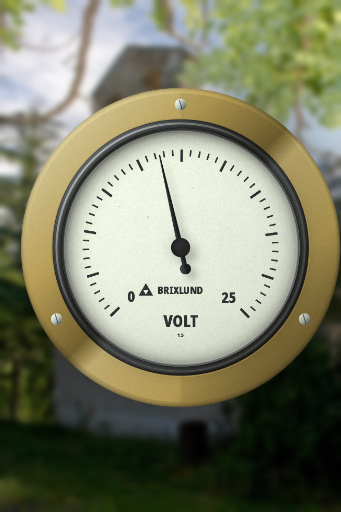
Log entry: 11.25 V
